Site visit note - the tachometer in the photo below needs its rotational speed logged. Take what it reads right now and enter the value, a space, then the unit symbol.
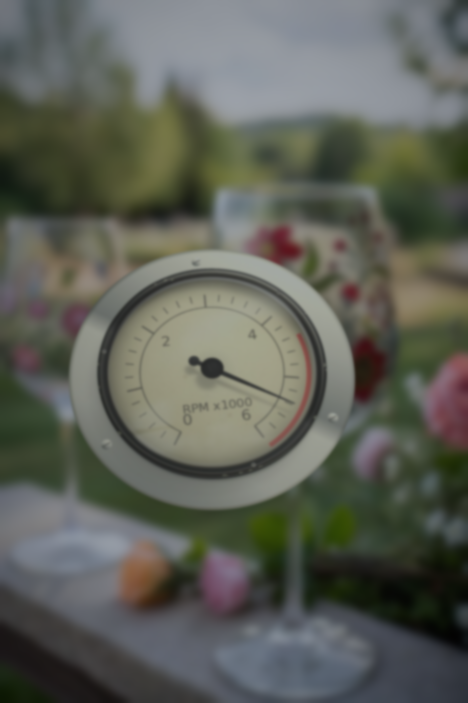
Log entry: 5400 rpm
